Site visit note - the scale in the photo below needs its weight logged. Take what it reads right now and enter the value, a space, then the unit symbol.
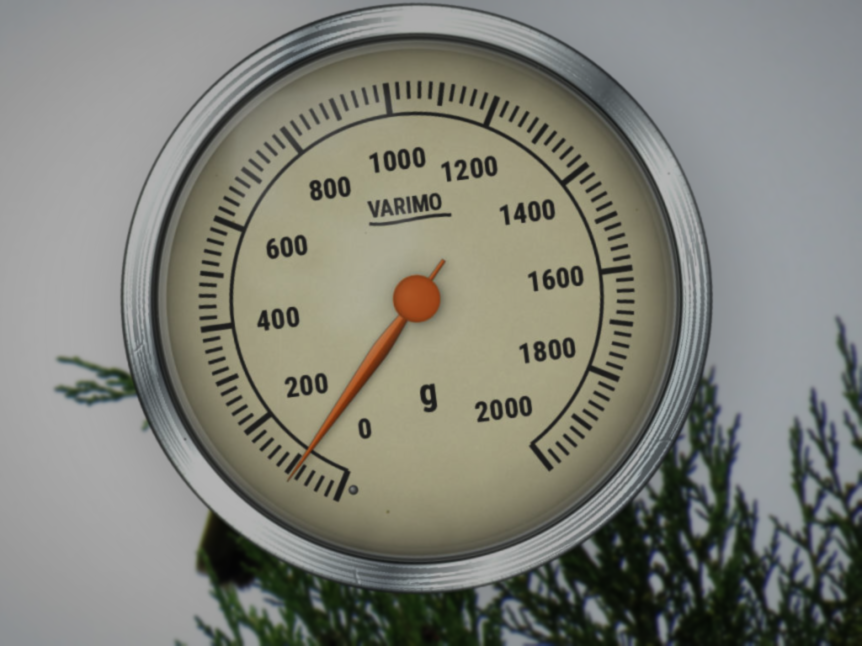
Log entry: 90 g
